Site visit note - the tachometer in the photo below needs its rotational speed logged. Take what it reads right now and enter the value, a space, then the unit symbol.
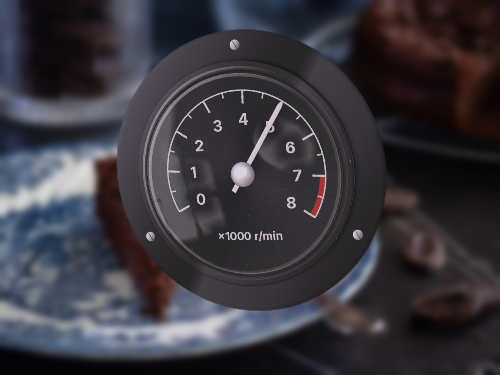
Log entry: 5000 rpm
